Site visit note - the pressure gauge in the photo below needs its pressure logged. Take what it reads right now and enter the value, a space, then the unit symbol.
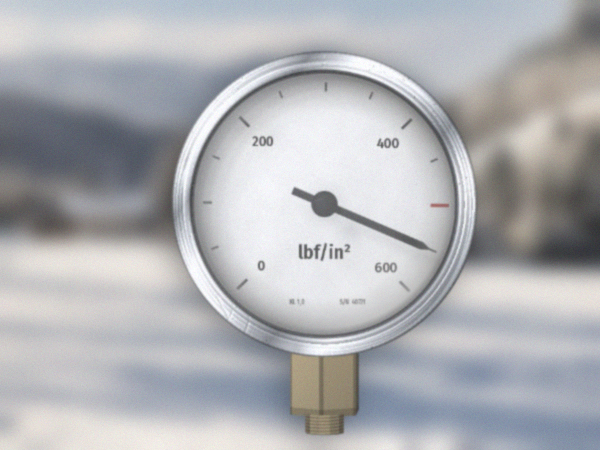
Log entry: 550 psi
